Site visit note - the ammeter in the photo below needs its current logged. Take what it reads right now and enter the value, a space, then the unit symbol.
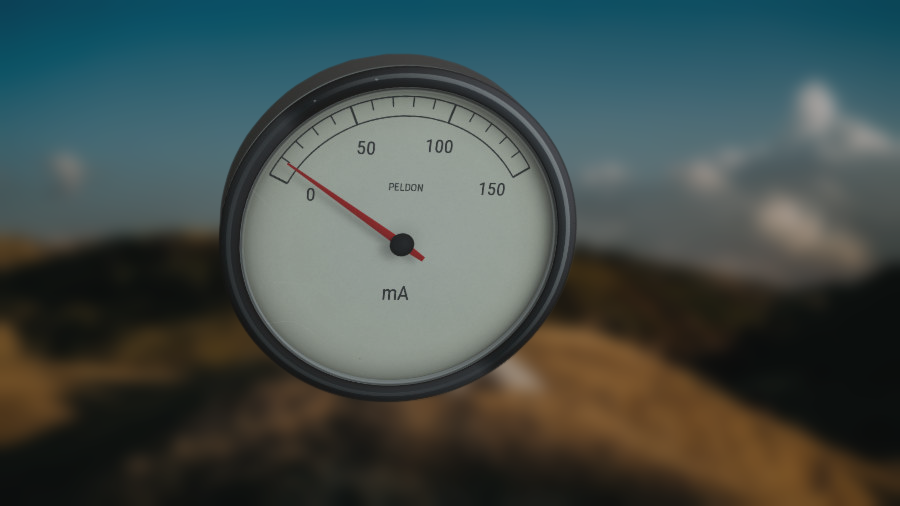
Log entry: 10 mA
